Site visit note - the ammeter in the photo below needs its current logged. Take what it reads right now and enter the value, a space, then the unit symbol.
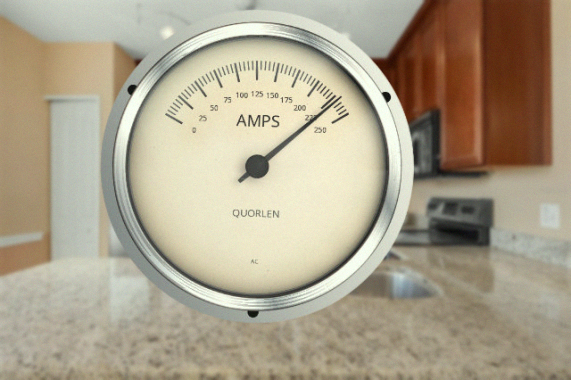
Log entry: 230 A
